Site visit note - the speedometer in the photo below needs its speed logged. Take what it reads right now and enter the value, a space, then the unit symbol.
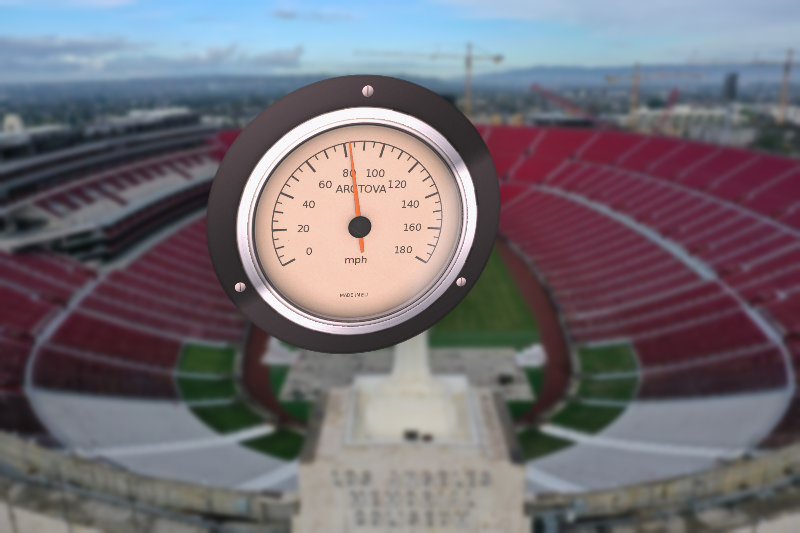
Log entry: 82.5 mph
